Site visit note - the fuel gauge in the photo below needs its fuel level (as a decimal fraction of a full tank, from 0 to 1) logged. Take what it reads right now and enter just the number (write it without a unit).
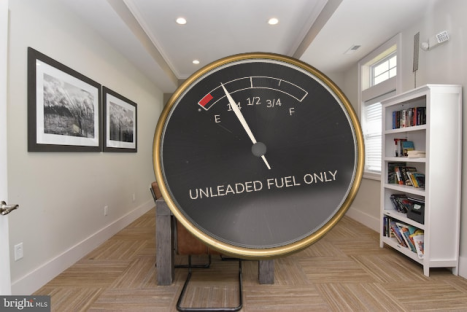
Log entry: 0.25
